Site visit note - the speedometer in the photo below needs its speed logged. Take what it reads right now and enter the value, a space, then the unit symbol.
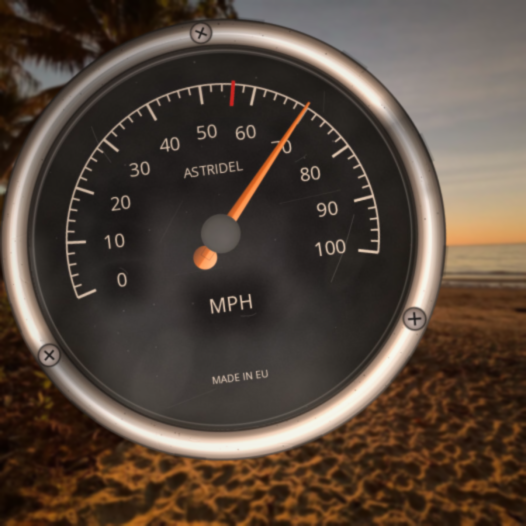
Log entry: 70 mph
